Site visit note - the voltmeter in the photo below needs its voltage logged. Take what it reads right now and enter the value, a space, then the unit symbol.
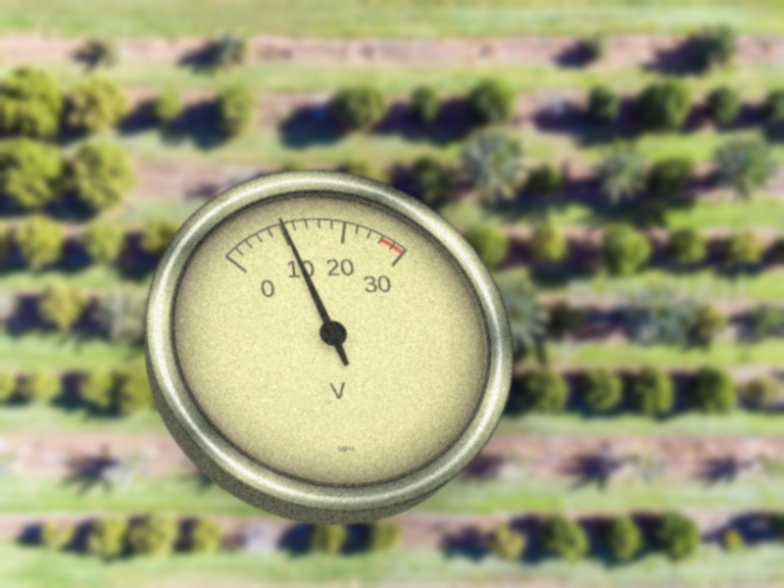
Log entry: 10 V
